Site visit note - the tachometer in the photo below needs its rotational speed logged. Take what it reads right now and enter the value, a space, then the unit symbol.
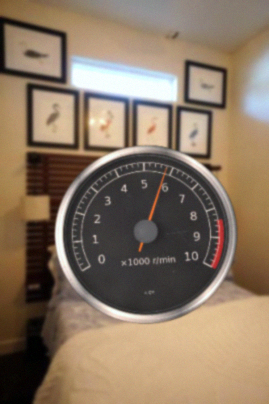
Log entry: 5800 rpm
